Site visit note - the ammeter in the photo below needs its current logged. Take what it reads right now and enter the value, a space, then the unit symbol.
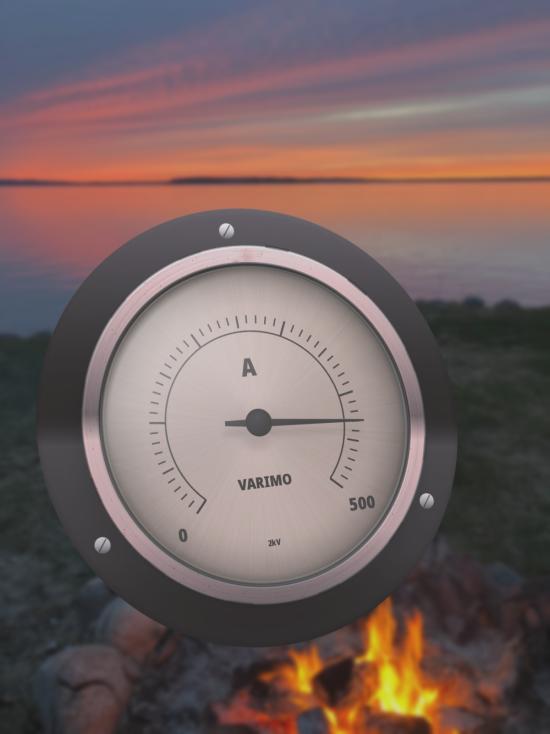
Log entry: 430 A
